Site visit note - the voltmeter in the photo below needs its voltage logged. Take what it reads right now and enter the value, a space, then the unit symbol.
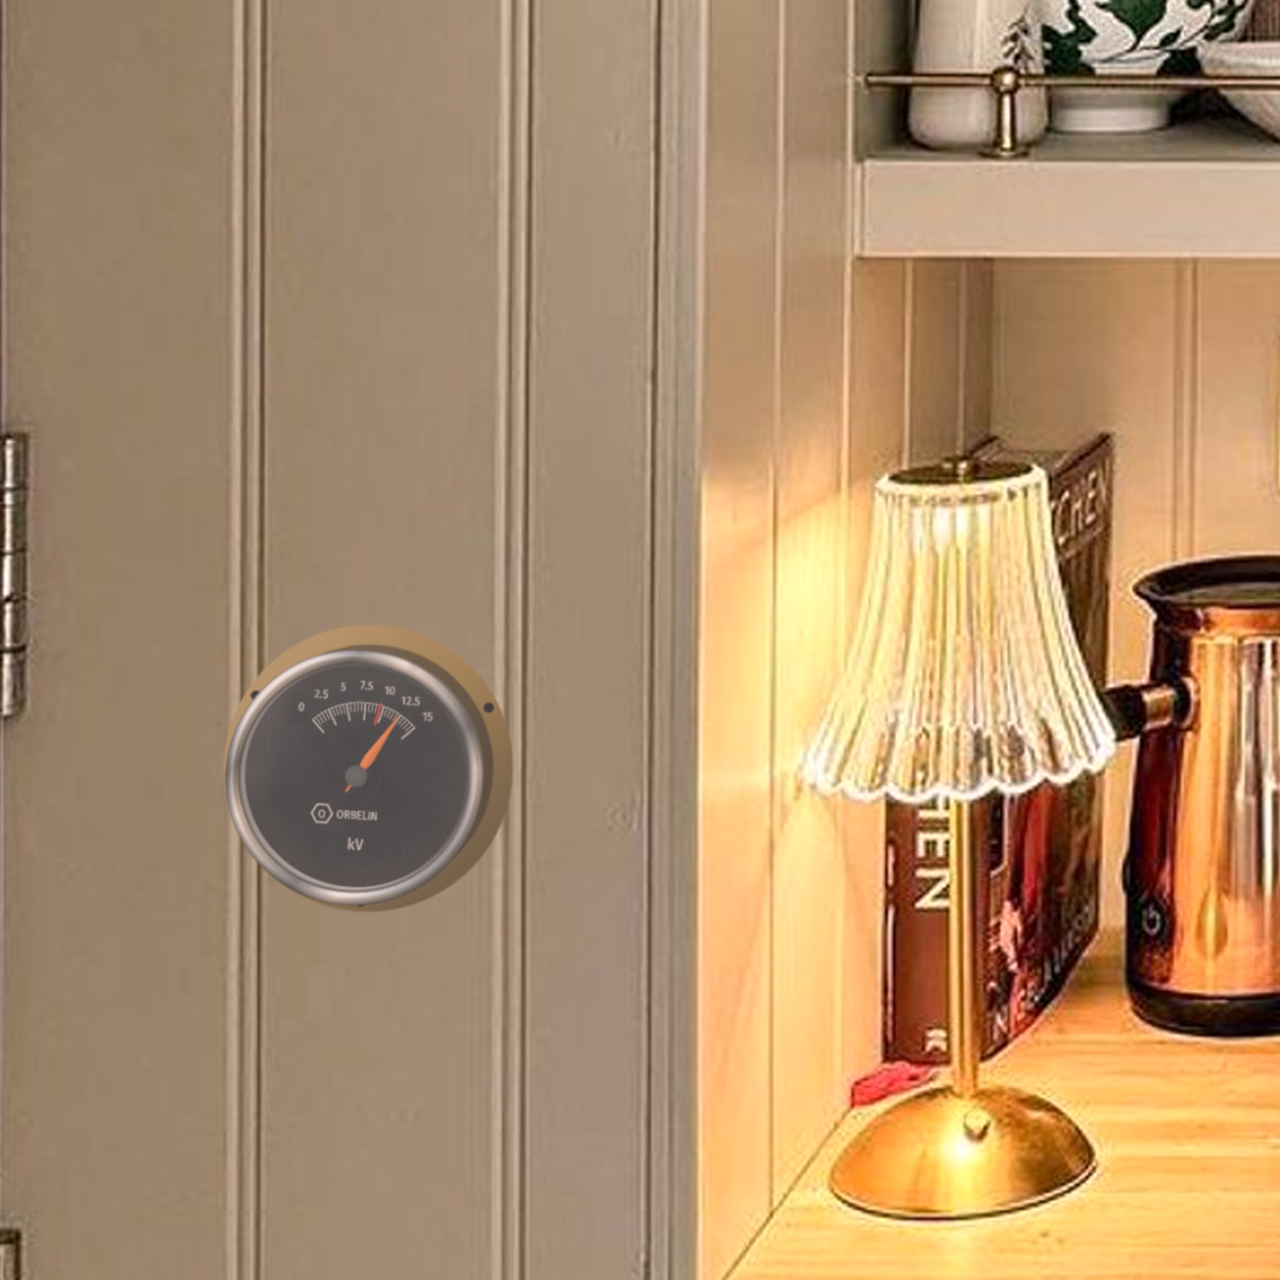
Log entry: 12.5 kV
